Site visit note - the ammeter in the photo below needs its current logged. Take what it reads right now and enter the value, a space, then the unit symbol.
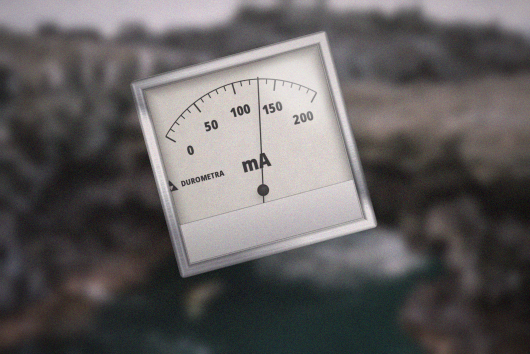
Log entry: 130 mA
